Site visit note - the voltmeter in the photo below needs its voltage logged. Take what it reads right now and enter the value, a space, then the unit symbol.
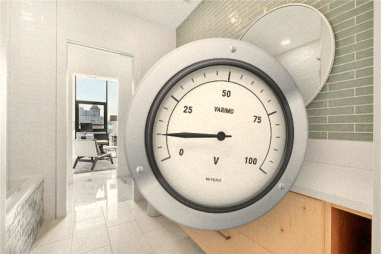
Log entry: 10 V
